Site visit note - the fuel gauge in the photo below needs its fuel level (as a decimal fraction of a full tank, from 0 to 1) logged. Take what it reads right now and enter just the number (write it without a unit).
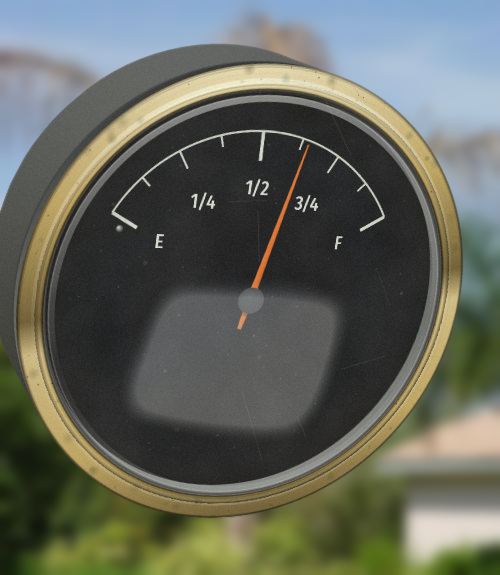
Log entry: 0.625
